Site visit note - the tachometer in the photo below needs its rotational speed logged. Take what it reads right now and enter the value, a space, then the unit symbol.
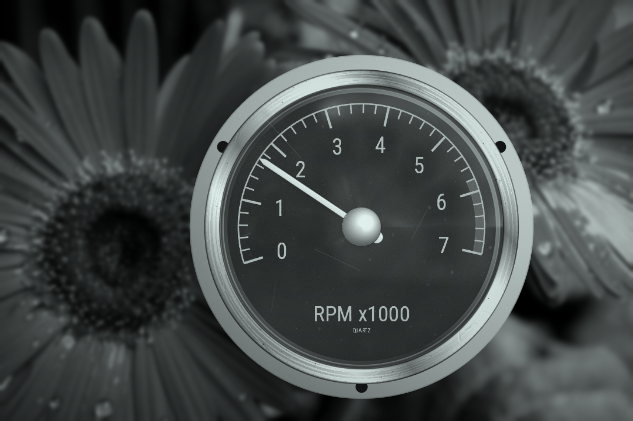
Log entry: 1700 rpm
